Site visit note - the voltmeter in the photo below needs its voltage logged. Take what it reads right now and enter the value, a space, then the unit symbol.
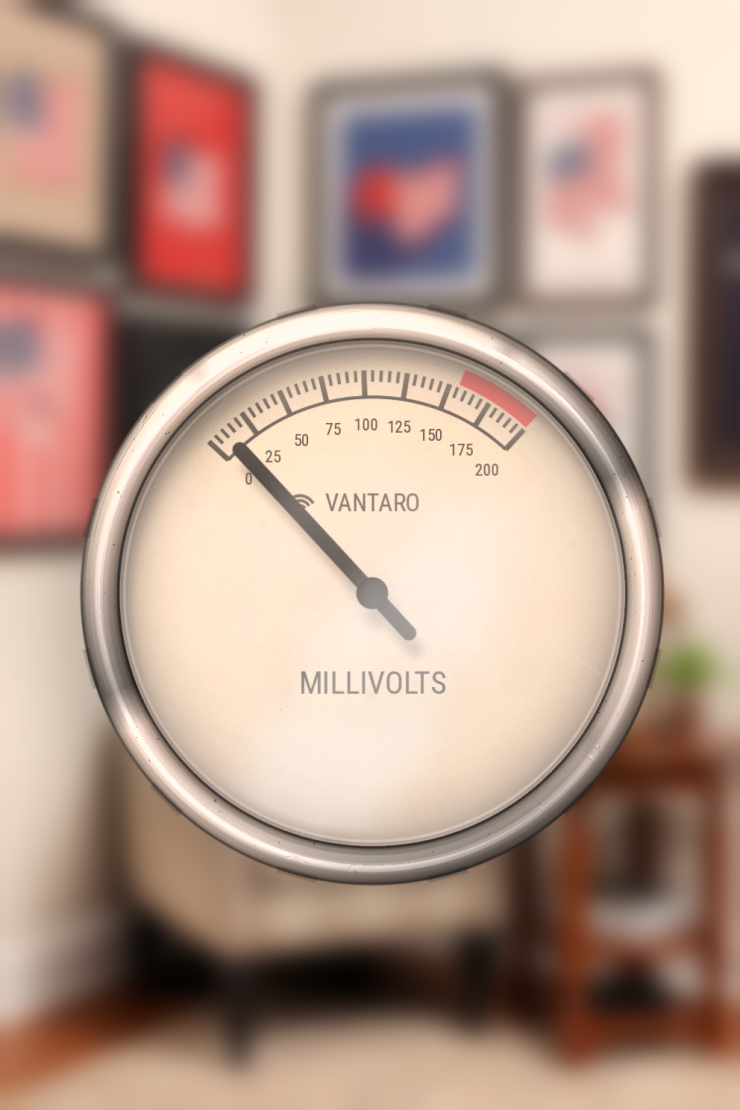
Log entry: 10 mV
